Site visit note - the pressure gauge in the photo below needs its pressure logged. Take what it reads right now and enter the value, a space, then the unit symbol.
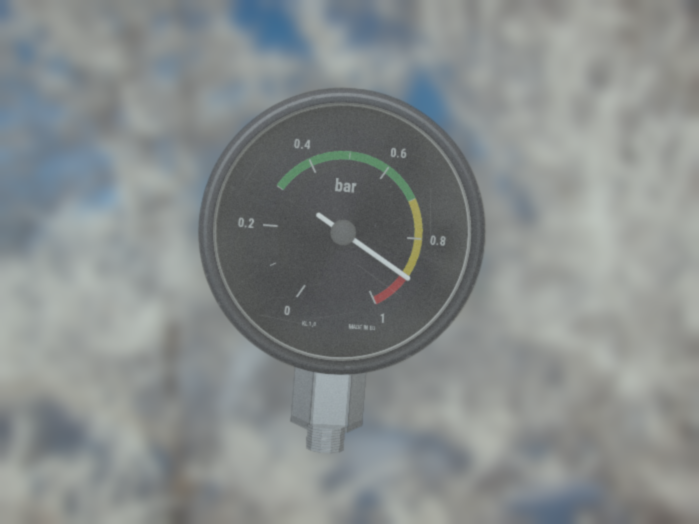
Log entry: 0.9 bar
